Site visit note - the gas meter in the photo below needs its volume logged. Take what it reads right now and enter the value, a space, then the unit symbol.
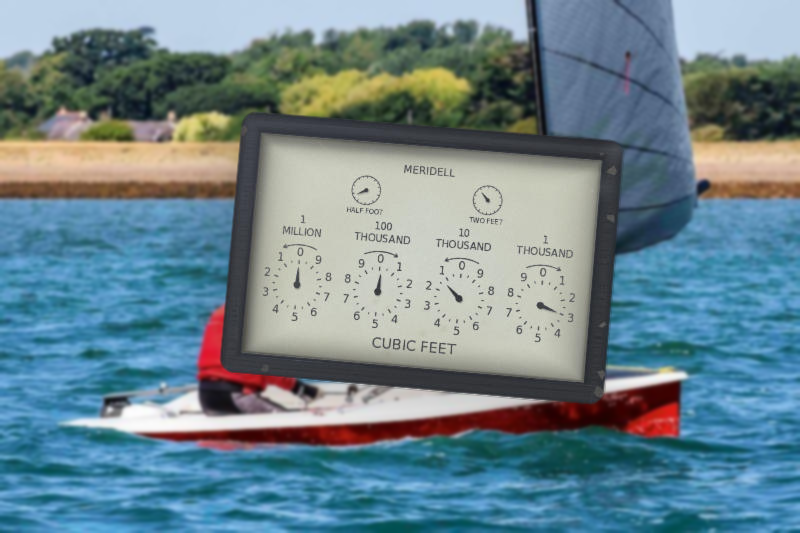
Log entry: 1300 ft³
